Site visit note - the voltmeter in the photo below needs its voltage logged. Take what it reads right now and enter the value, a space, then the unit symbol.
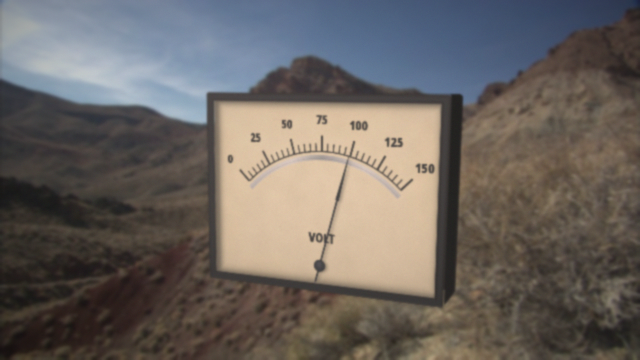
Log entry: 100 V
